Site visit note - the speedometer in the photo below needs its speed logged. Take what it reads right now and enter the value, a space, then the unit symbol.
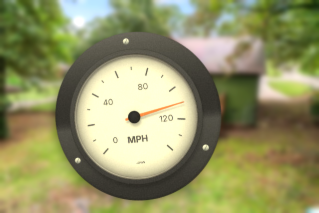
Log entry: 110 mph
